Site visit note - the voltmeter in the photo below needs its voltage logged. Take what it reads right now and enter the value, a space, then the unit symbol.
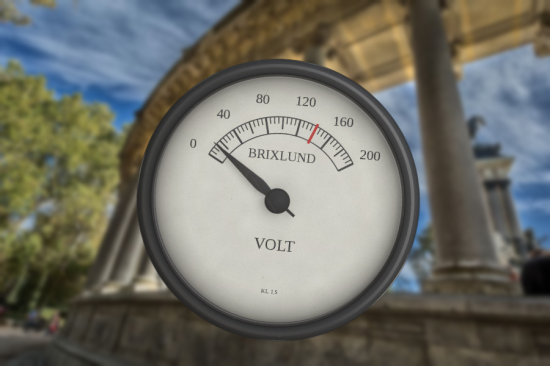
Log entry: 15 V
